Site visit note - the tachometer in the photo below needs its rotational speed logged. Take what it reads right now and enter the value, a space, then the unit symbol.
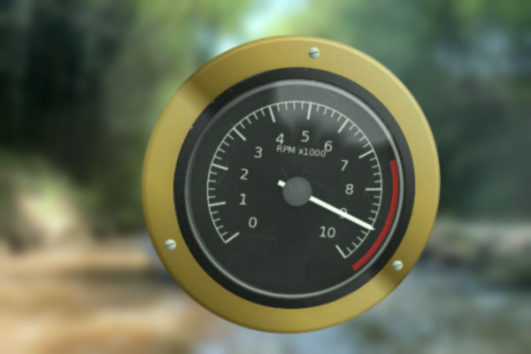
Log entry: 9000 rpm
